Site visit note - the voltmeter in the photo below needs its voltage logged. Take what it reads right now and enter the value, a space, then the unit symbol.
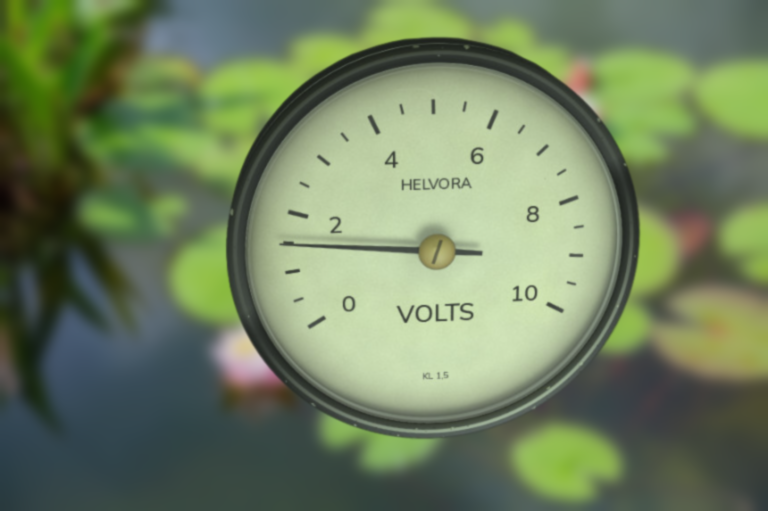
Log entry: 1.5 V
